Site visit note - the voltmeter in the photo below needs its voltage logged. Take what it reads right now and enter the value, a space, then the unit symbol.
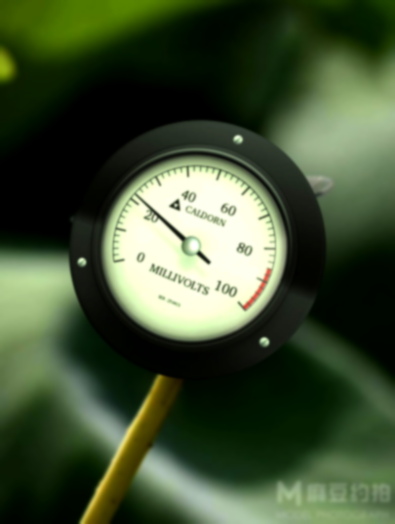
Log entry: 22 mV
